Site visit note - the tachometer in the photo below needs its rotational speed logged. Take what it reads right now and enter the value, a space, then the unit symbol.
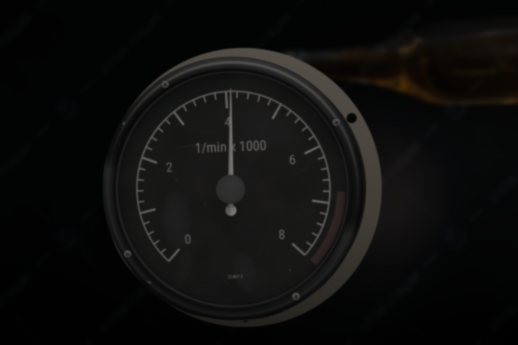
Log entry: 4100 rpm
